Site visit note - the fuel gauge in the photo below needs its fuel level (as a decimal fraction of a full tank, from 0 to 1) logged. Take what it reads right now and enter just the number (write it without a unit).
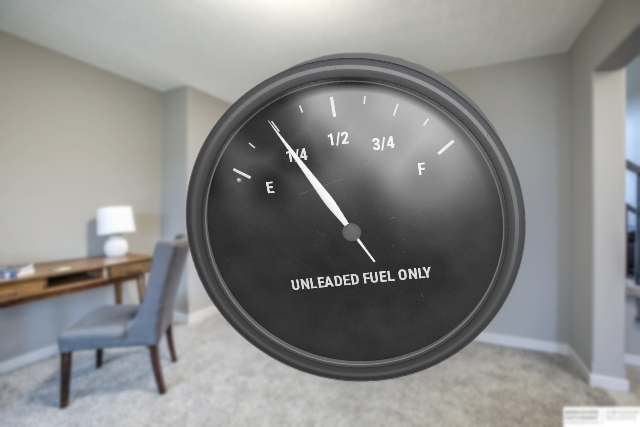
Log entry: 0.25
